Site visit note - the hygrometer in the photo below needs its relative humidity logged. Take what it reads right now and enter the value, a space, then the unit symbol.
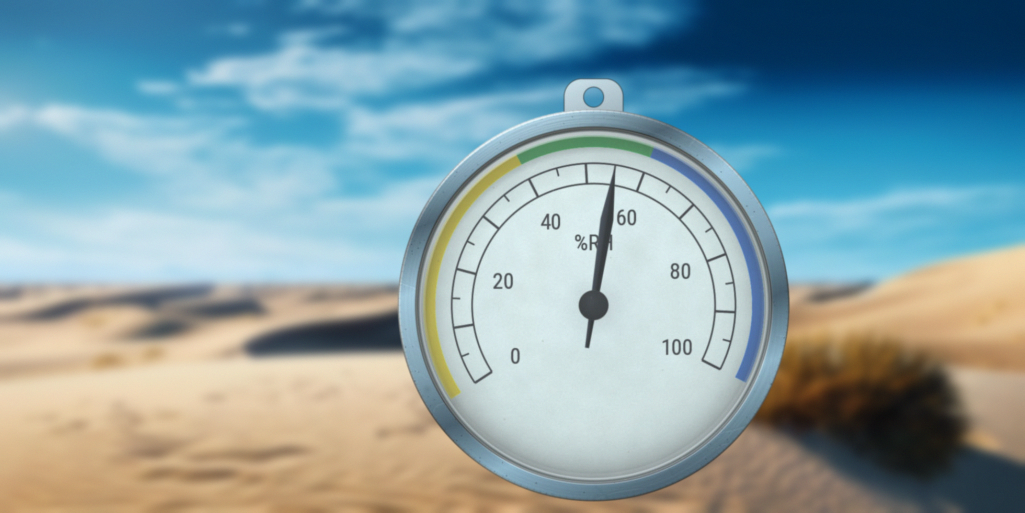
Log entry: 55 %
